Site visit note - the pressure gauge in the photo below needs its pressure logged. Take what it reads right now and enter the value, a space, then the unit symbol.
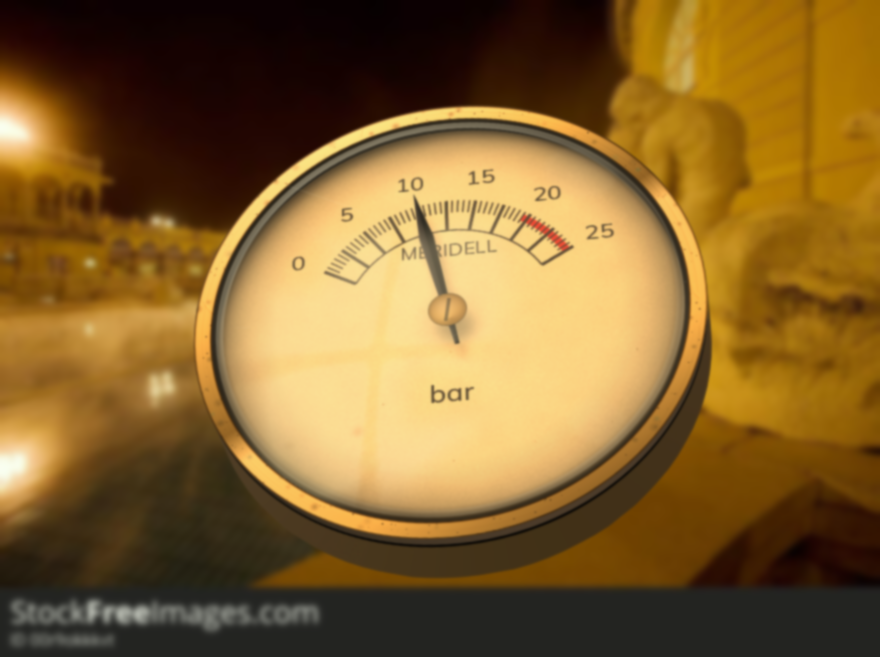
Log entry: 10 bar
